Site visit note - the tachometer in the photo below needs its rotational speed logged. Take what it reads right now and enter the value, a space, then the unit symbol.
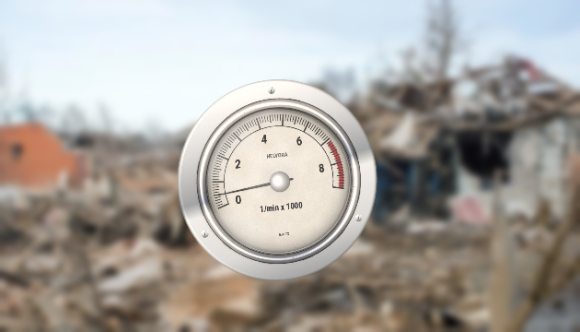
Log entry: 500 rpm
